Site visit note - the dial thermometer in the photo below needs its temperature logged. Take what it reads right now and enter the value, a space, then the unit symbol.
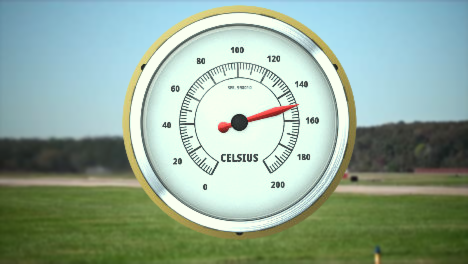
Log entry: 150 °C
